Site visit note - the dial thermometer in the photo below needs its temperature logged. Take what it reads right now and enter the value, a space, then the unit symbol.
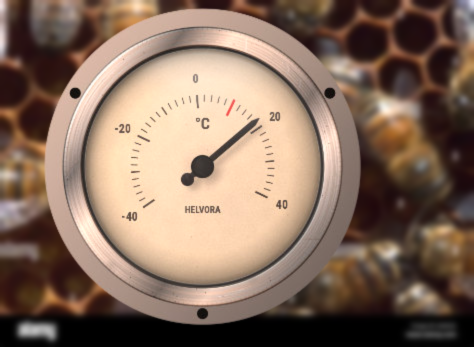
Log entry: 18 °C
